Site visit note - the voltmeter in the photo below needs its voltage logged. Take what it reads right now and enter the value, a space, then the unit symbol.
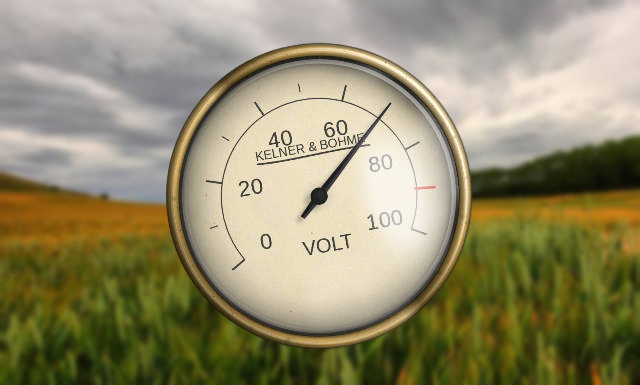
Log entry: 70 V
